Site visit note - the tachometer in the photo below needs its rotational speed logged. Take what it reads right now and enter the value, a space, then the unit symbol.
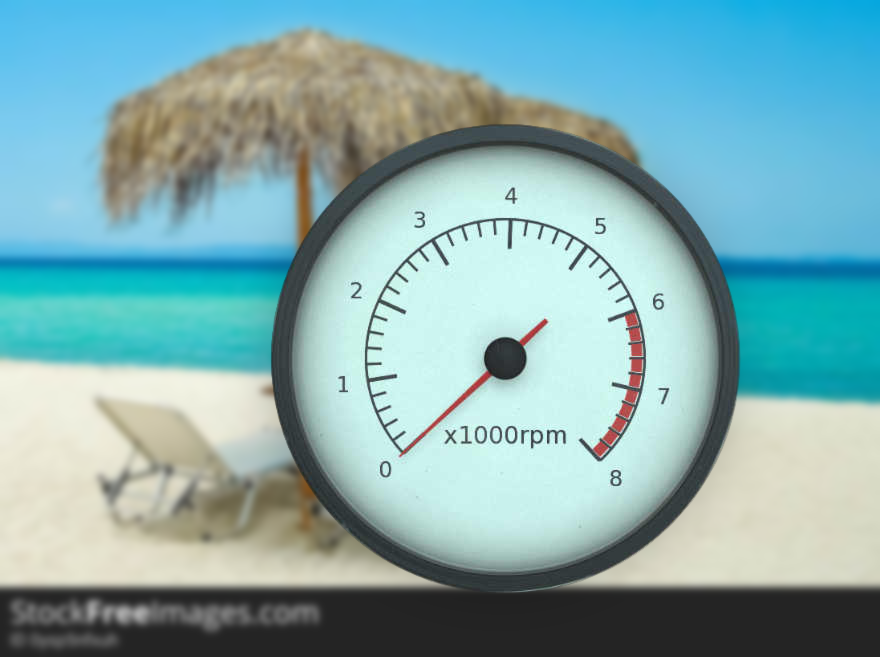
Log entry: 0 rpm
